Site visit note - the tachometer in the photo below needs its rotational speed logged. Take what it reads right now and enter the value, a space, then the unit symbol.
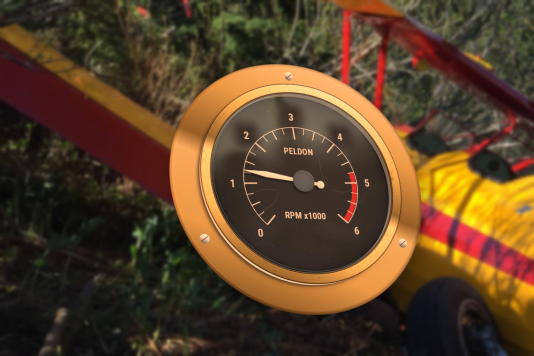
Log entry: 1250 rpm
